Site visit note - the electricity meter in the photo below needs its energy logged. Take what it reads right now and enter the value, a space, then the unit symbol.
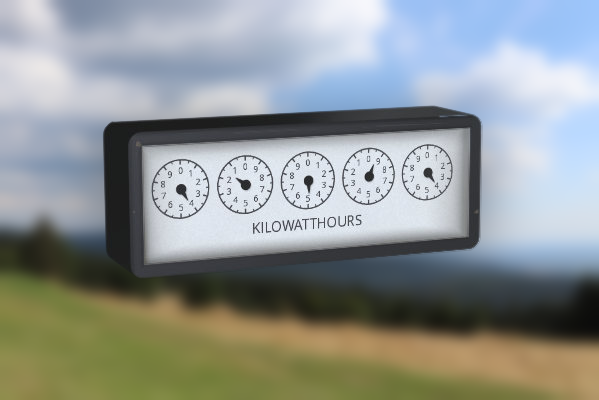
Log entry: 41494 kWh
